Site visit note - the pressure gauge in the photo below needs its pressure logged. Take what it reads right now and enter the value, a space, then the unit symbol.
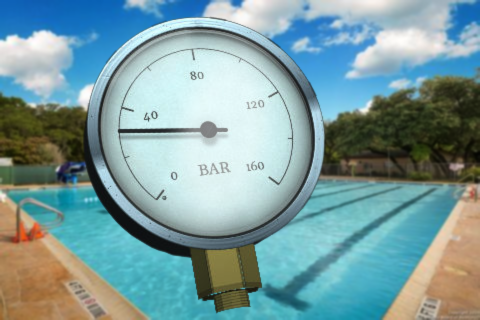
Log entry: 30 bar
